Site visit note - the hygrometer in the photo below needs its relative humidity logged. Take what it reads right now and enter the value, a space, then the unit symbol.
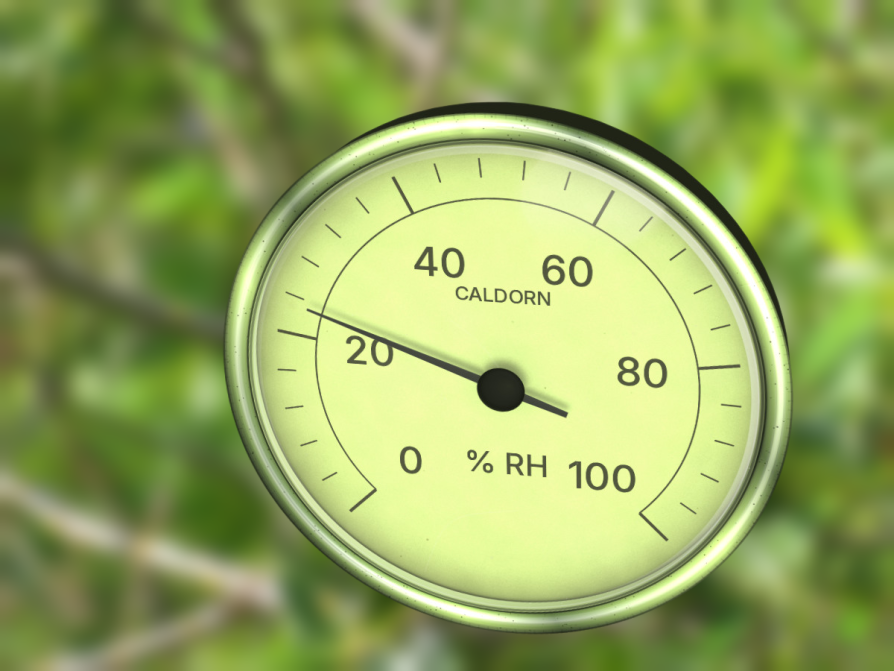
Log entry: 24 %
